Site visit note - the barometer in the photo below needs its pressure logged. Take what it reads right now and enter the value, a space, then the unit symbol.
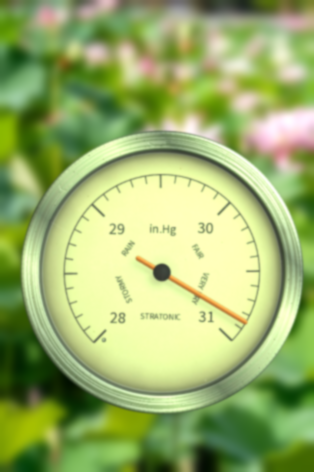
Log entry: 30.85 inHg
